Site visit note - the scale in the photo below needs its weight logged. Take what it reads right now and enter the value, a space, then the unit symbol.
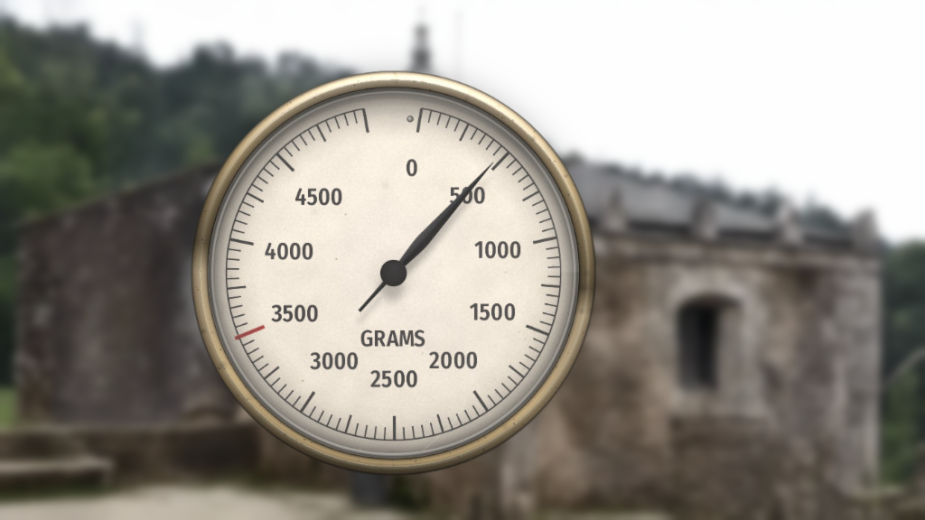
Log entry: 475 g
